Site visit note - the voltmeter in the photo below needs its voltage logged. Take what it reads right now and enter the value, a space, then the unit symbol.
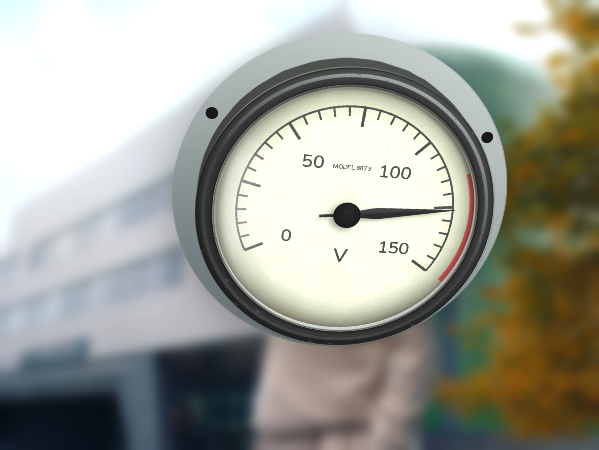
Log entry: 125 V
